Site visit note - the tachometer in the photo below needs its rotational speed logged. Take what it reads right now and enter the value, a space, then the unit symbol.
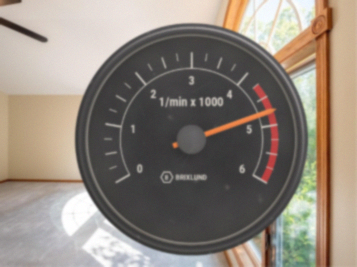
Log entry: 4750 rpm
